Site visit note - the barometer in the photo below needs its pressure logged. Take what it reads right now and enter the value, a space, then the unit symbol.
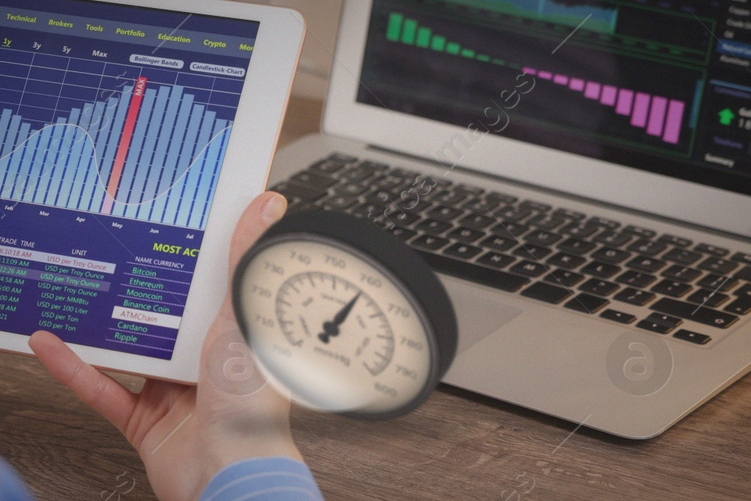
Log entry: 760 mmHg
